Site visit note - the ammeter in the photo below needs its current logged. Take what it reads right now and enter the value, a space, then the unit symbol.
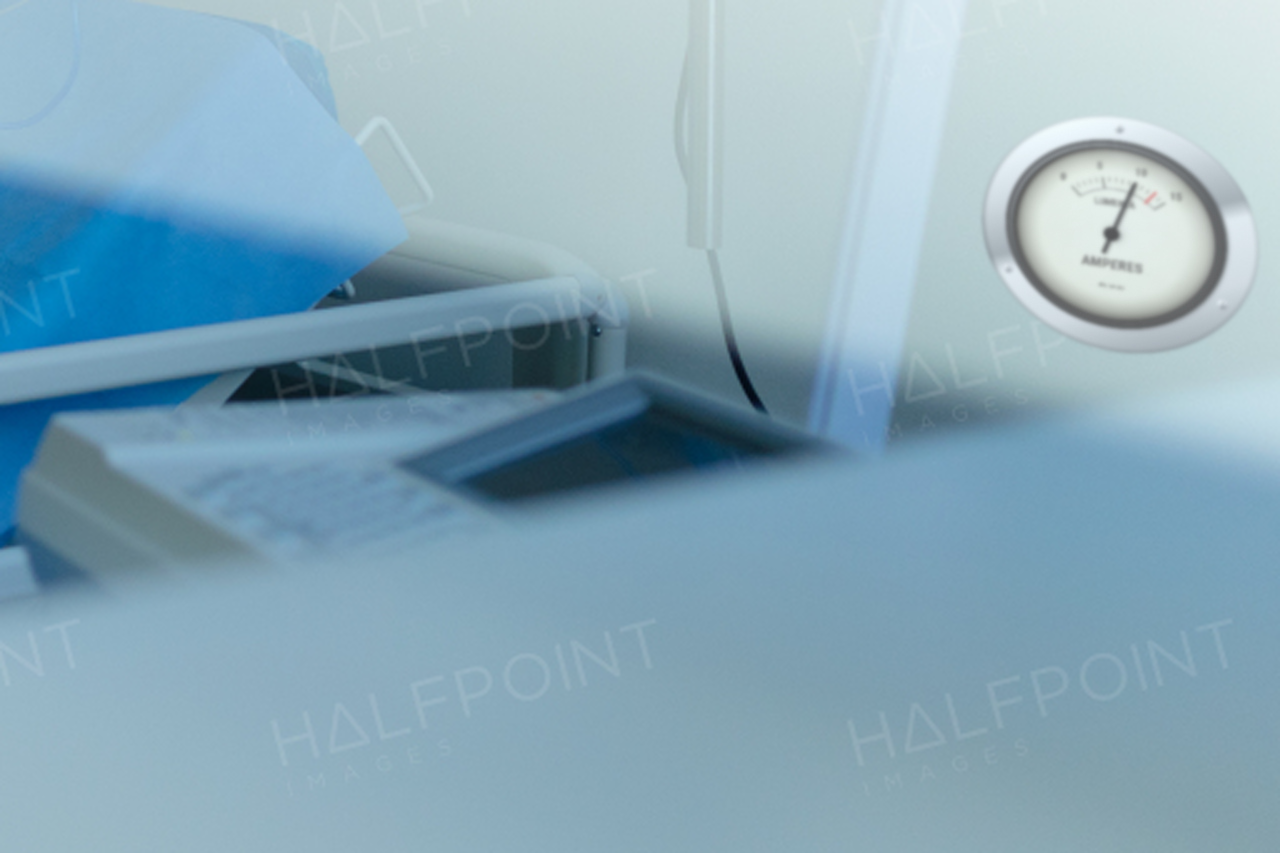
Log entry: 10 A
